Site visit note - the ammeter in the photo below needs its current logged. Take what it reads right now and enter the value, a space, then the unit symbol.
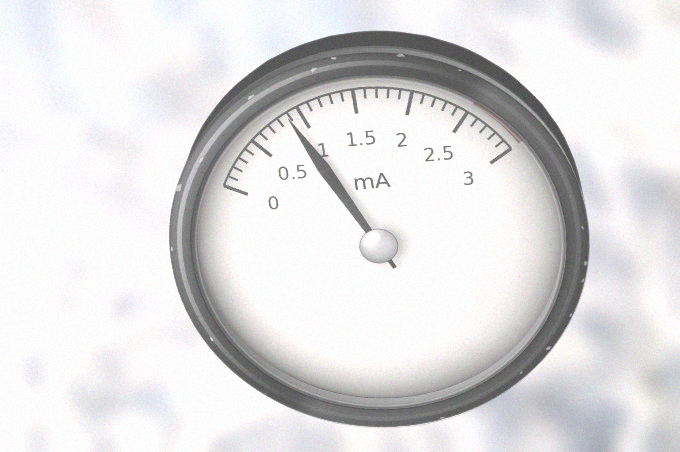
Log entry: 0.9 mA
